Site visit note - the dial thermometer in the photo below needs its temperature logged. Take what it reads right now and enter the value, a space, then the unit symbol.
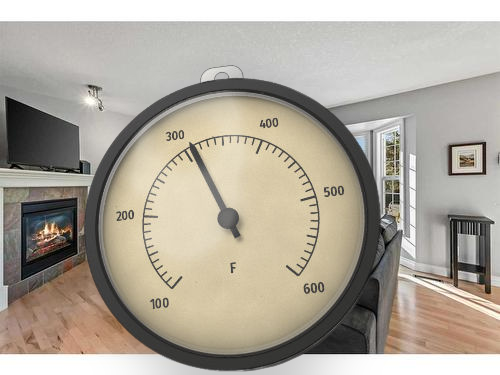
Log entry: 310 °F
